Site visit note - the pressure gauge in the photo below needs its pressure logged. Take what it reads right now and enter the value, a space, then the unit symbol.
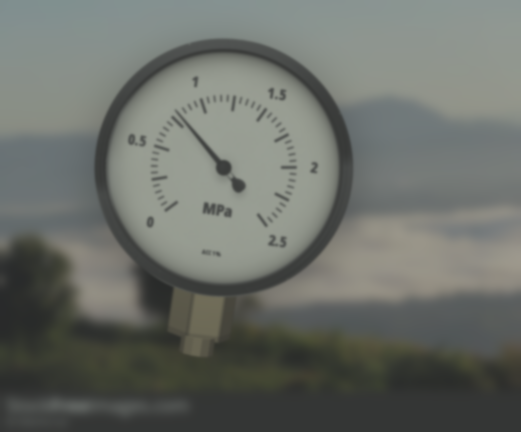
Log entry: 0.8 MPa
